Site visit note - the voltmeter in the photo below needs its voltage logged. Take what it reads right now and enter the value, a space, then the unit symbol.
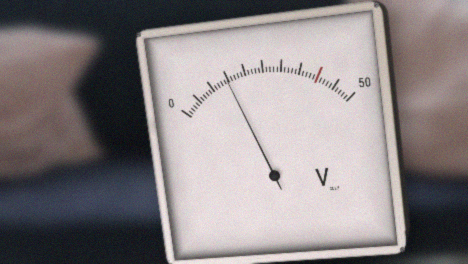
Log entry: 15 V
